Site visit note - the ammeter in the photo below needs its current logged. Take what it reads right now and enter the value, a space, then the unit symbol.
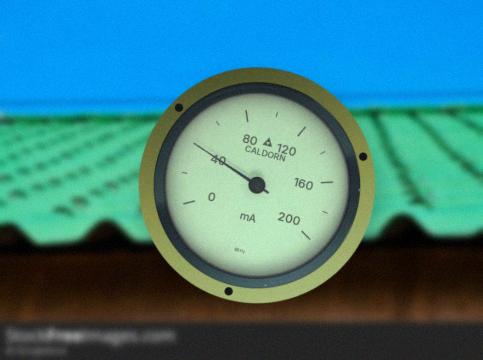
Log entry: 40 mA
